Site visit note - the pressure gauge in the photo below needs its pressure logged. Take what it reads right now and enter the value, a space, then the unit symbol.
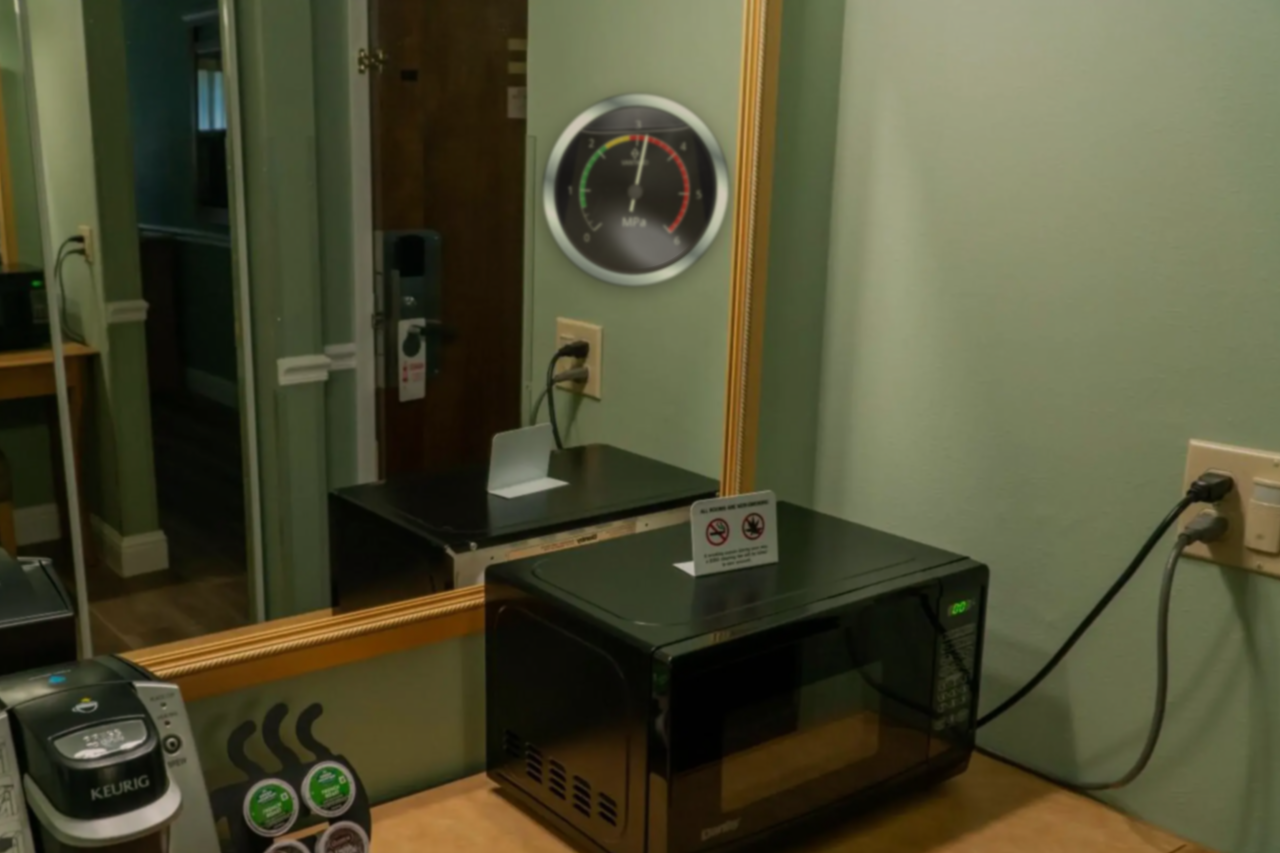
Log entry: 3.2 MPa
